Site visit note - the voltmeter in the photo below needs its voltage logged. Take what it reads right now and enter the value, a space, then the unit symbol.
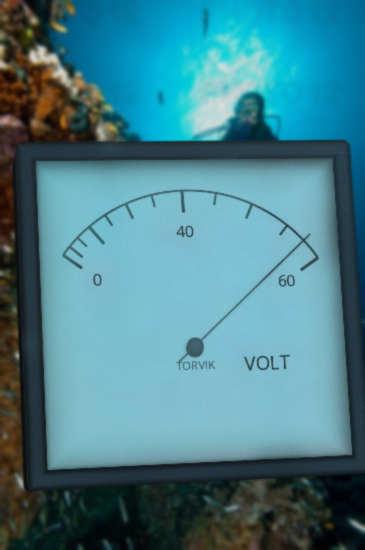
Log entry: 57.5 V
